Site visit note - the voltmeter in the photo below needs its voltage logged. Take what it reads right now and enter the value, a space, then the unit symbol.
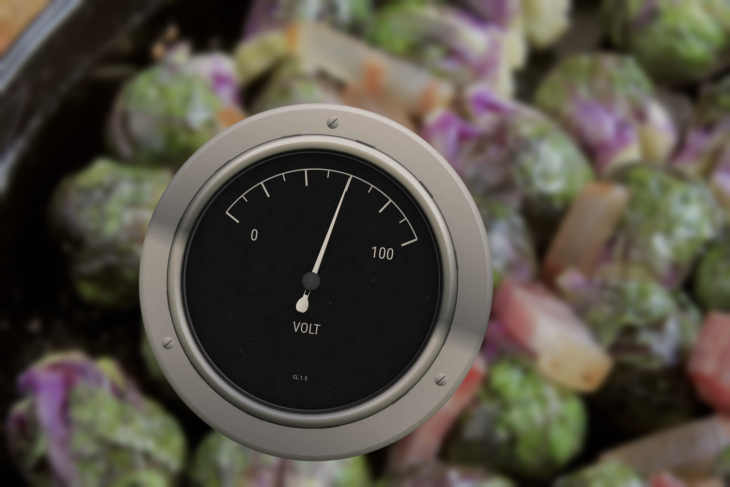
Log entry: 60 V
